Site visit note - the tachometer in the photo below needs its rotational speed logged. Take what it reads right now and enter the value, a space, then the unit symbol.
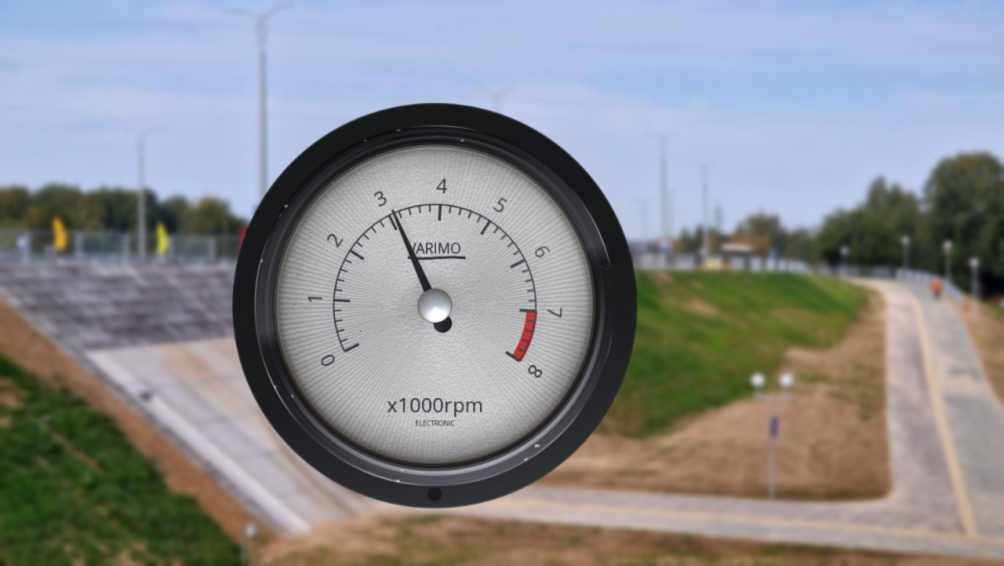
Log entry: 3100 rpm
